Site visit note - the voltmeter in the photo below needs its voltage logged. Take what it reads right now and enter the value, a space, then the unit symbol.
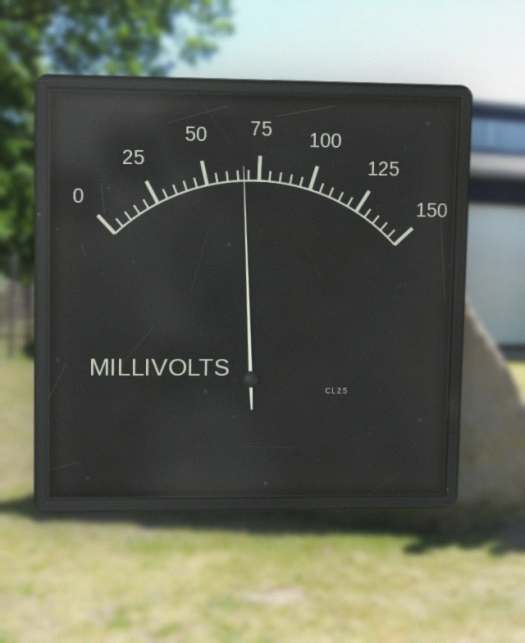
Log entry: 67.5 mV
